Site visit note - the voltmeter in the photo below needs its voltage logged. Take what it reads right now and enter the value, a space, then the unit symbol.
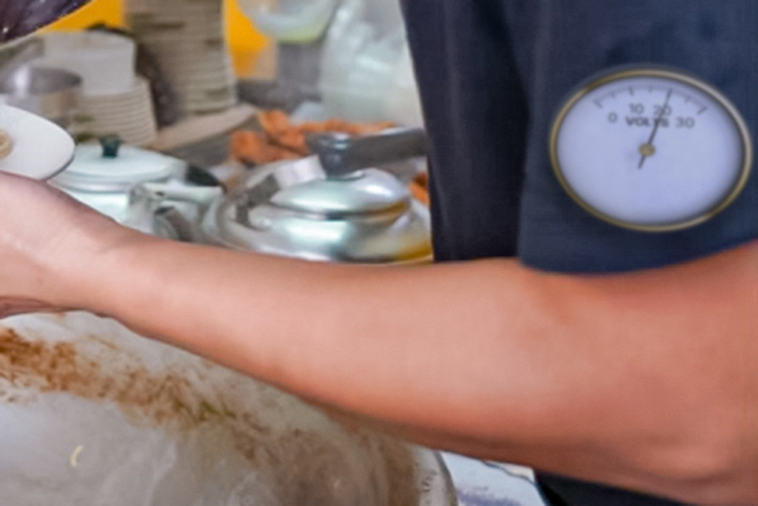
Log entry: 20 V
